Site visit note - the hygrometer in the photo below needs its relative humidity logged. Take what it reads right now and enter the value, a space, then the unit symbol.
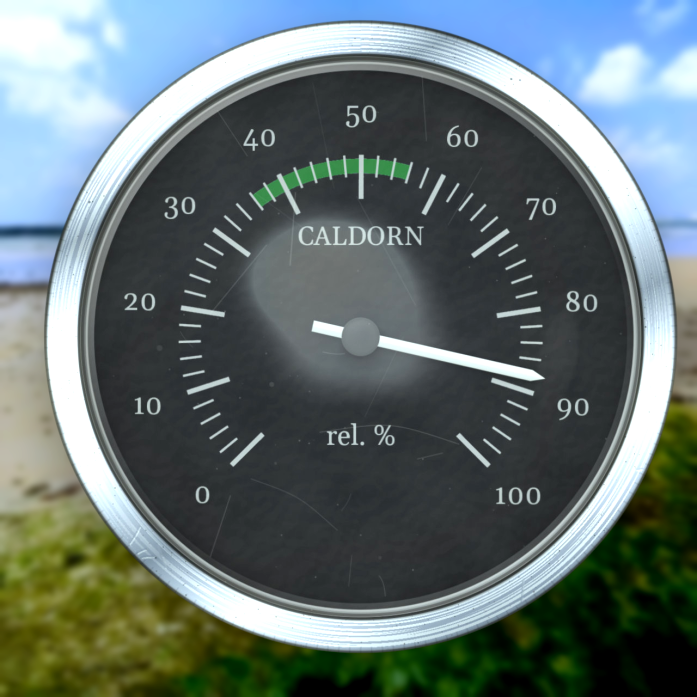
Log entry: 88 %
